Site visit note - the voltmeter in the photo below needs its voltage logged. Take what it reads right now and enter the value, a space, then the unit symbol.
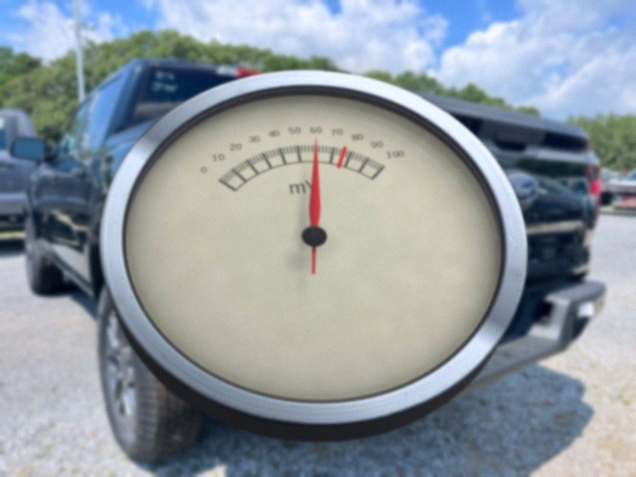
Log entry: 60 mV
